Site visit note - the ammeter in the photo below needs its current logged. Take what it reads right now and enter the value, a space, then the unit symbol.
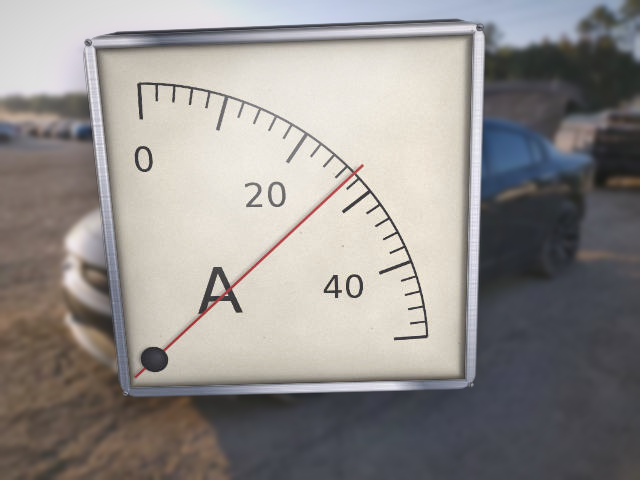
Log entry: 27 A
